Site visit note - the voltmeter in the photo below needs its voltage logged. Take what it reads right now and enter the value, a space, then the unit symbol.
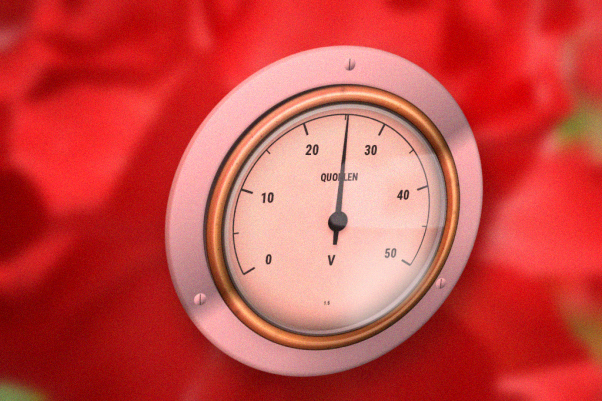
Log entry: 25 V
